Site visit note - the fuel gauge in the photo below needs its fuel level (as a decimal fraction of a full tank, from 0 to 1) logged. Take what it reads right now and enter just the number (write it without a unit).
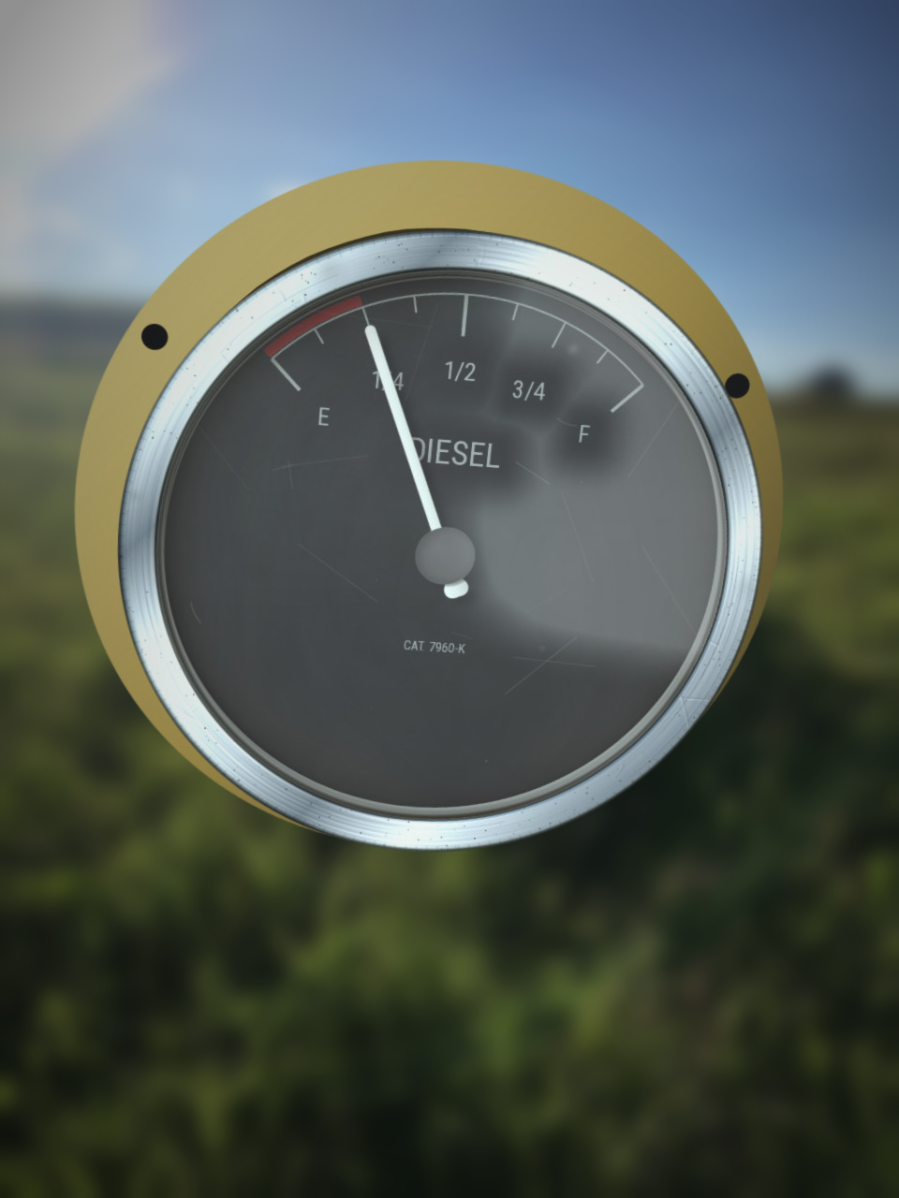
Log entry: 0.25
